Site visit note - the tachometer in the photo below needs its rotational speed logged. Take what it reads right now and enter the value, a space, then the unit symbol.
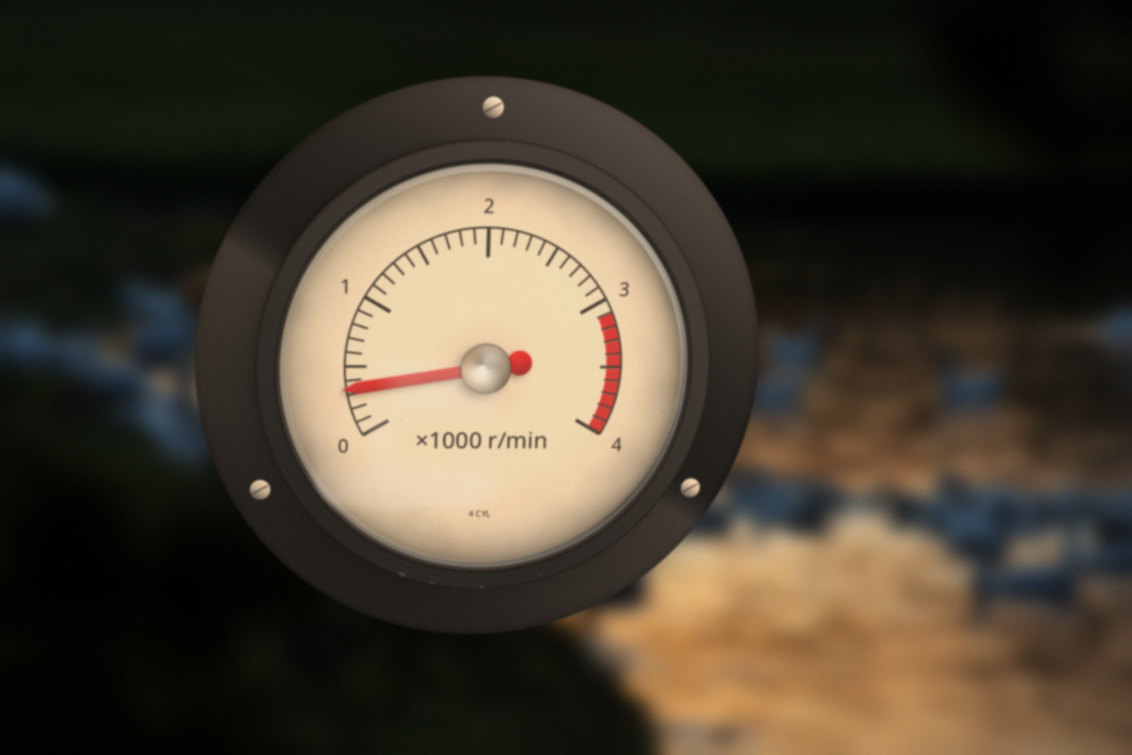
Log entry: 350 rpm
